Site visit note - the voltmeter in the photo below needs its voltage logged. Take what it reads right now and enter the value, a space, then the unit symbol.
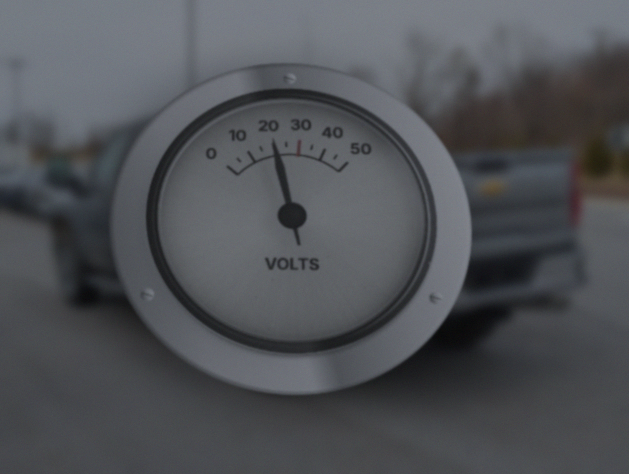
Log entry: 20 V
